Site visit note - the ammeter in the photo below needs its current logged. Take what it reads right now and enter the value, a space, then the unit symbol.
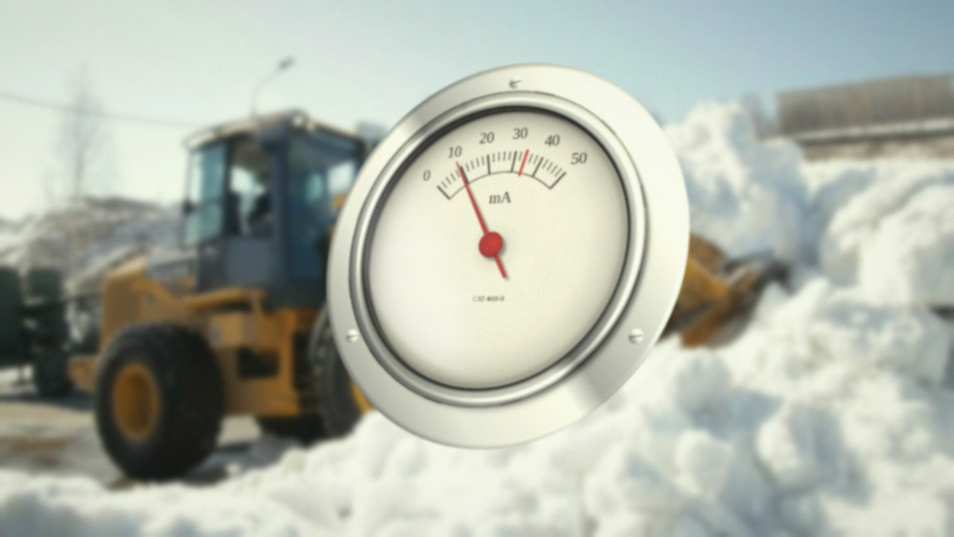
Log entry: 10 mA
